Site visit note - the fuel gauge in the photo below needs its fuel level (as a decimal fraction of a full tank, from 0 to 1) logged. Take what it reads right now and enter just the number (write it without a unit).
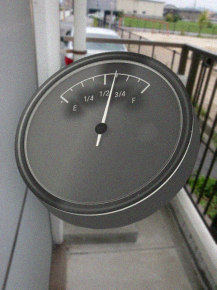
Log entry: 0.625
